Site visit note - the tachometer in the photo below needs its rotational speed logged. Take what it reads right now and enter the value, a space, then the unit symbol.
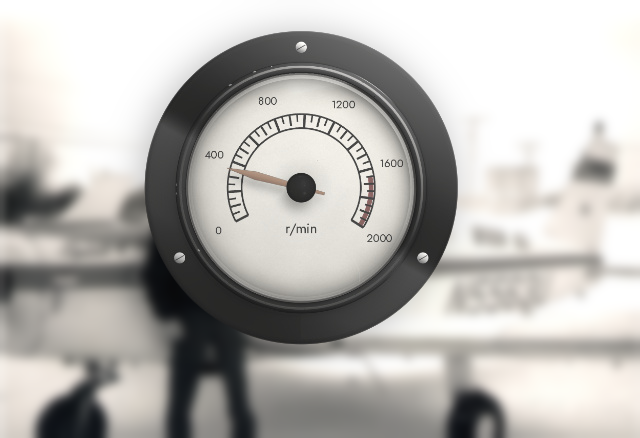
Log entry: 350 rpm
